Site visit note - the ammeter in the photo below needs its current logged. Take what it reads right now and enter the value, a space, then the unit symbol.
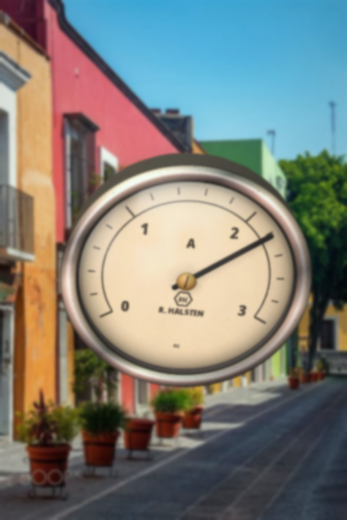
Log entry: 2.2 A
